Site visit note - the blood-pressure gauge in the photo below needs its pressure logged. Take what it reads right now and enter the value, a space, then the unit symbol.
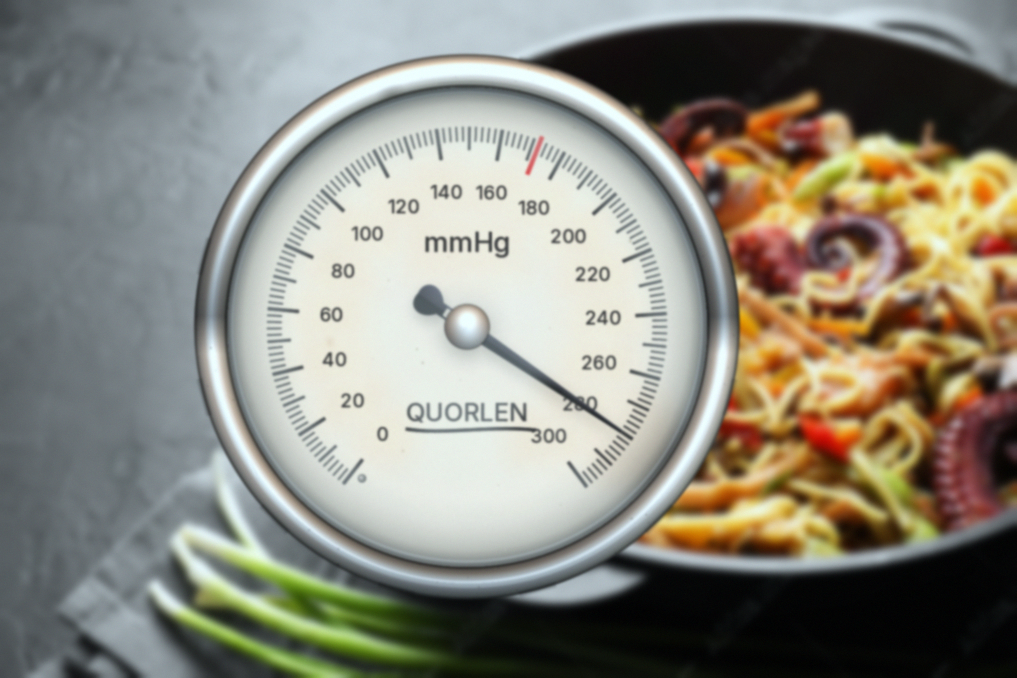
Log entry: 280 mmHg
